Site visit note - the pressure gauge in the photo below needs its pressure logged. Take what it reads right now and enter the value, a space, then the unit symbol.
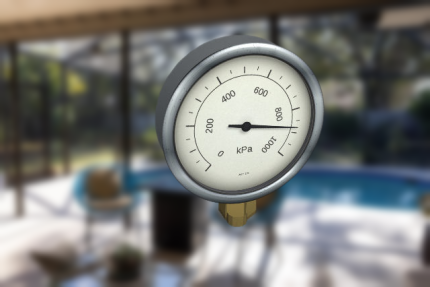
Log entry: 875 kPa
